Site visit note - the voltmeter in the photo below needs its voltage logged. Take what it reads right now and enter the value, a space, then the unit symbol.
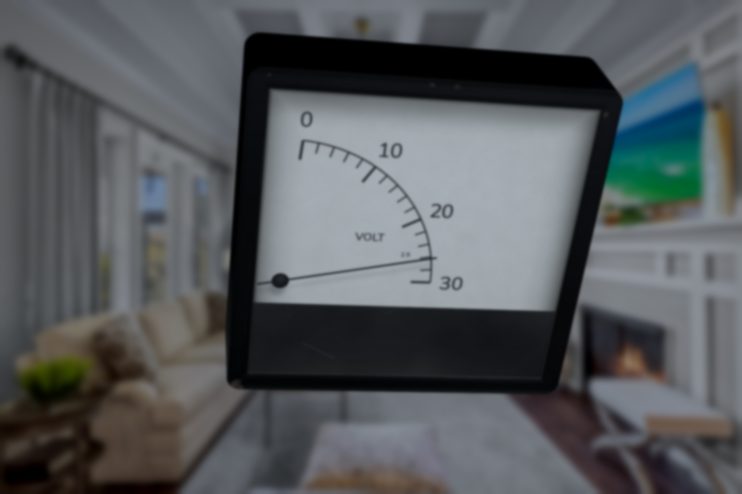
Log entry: 26 V
